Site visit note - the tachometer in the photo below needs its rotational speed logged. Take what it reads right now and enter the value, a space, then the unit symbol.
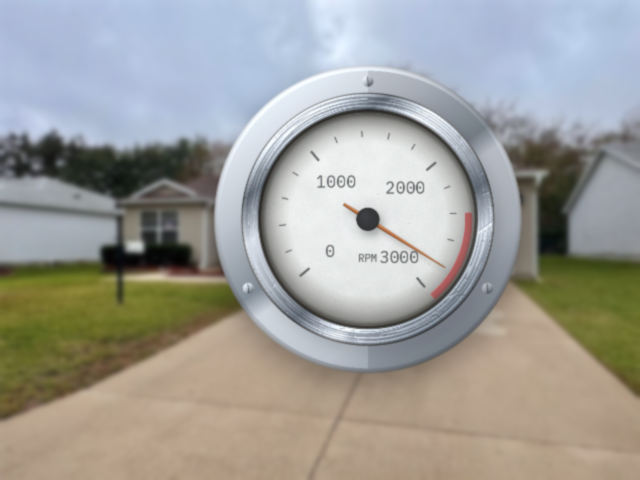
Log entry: 2800 rpm
